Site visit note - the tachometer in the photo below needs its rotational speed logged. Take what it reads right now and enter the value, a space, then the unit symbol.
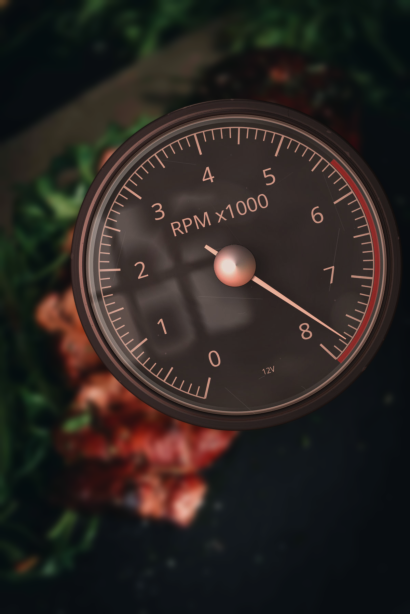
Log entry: 7750 rpm
